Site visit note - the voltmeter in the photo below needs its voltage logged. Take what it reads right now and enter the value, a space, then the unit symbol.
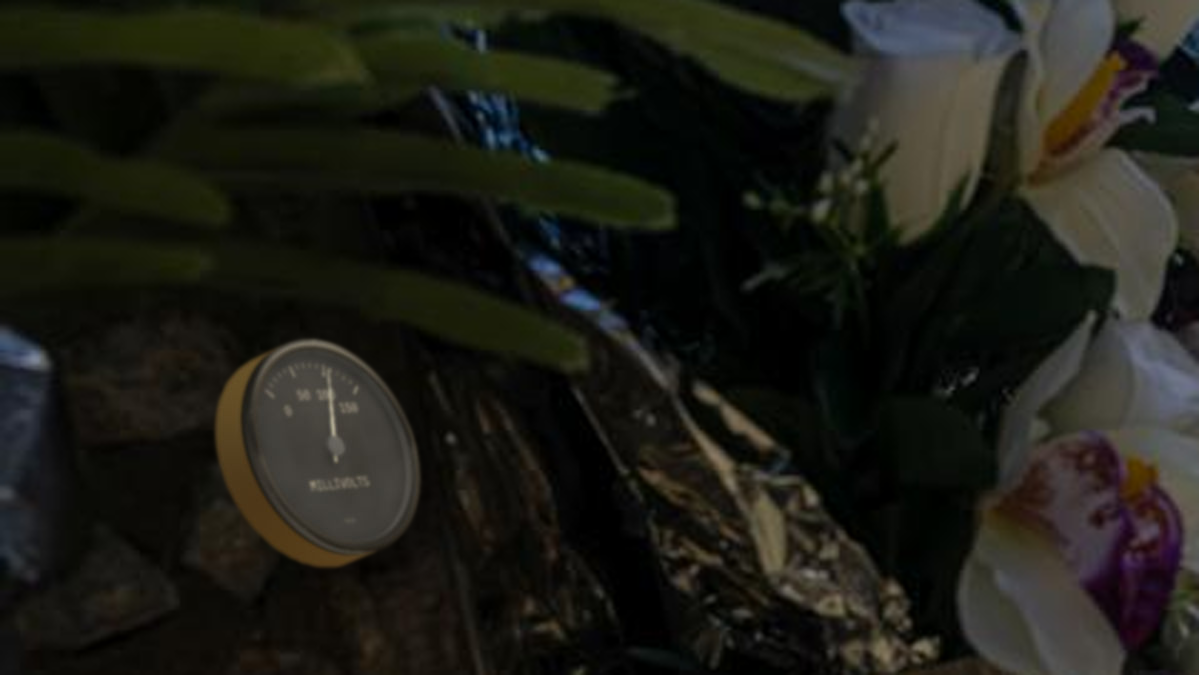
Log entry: 100 mV
